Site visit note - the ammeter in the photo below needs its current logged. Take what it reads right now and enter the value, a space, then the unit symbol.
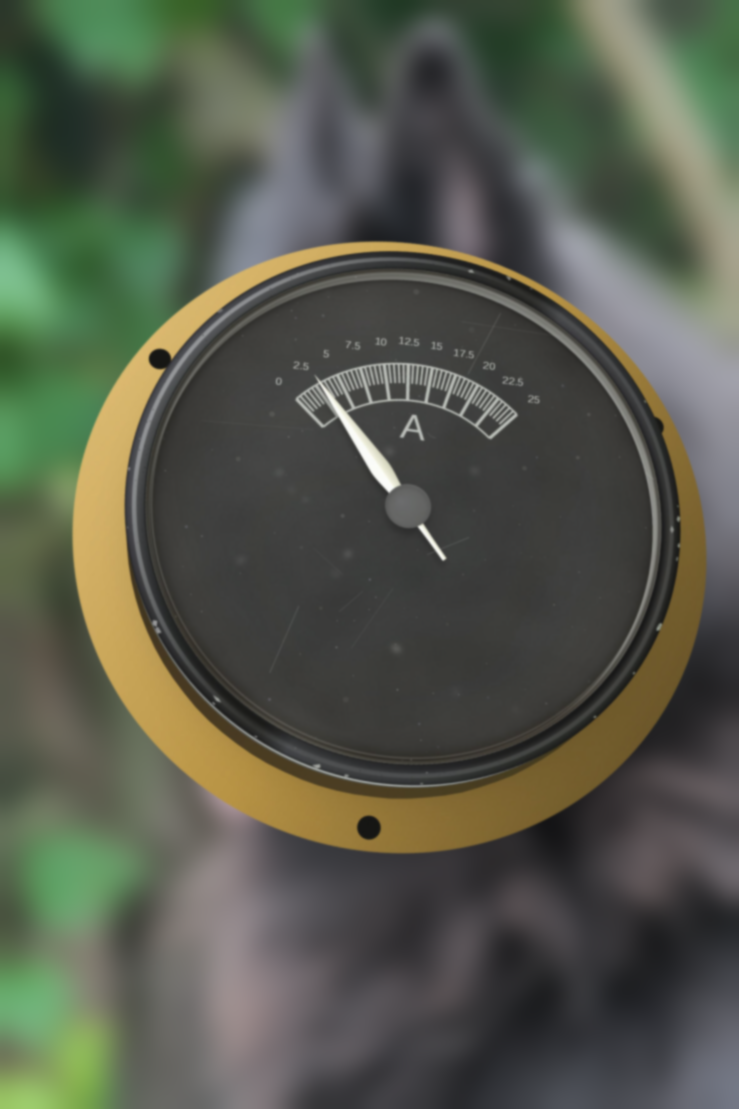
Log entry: 2.5 A
